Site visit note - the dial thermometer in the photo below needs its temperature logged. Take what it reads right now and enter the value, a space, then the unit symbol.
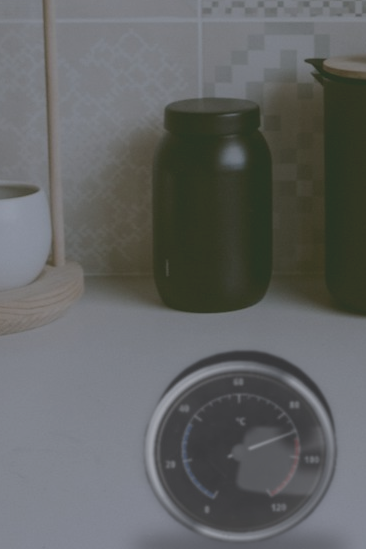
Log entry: 88 °C
